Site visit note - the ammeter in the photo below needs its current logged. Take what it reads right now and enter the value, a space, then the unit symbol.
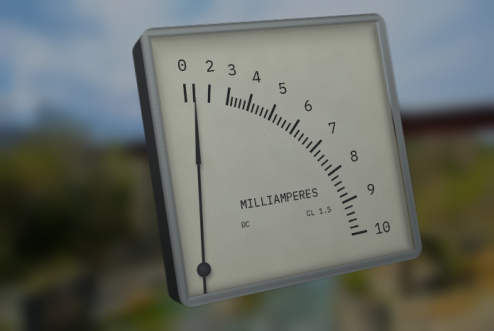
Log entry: 1 mA
